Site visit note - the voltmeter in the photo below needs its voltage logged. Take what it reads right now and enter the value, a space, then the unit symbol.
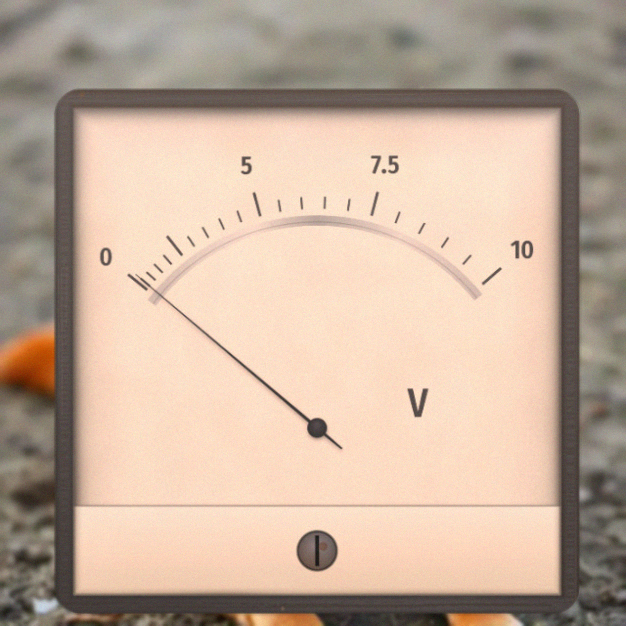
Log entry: 0.5 V
